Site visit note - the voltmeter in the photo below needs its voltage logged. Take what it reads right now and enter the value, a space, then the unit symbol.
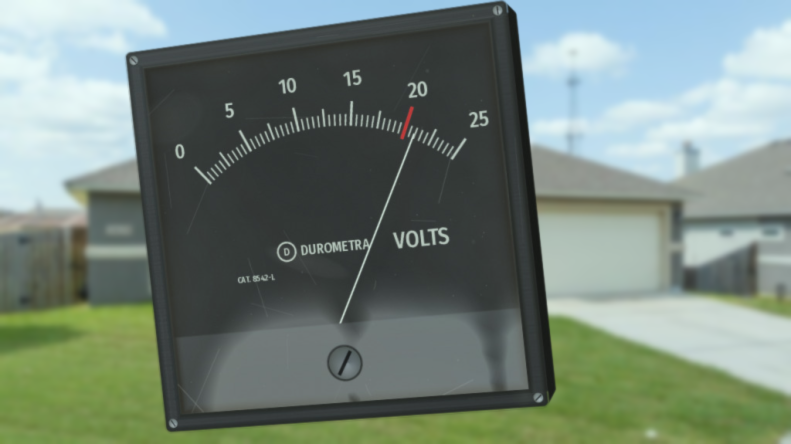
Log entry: 21 V
